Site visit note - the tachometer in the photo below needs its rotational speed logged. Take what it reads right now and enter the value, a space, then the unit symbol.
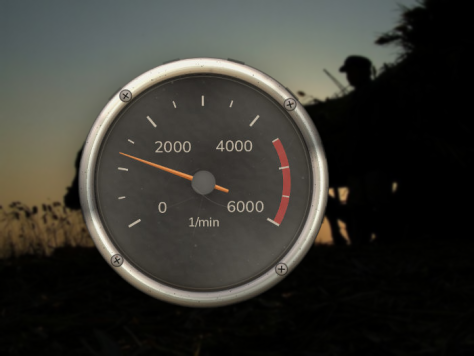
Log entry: 1250 rpm
